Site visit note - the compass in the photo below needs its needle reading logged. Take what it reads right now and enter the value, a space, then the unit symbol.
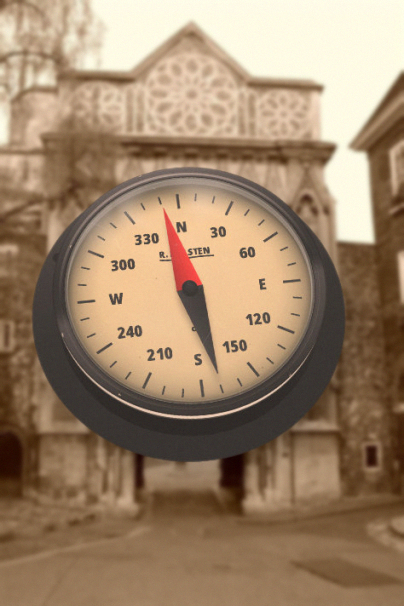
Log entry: 350 °
